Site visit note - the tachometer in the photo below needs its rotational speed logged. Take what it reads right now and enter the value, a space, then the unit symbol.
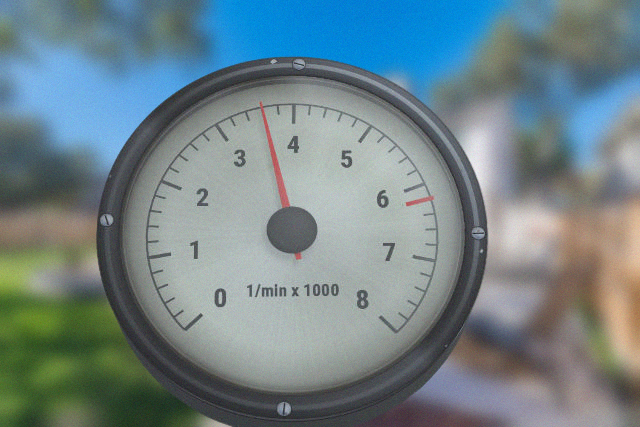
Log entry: 3600 rpm
